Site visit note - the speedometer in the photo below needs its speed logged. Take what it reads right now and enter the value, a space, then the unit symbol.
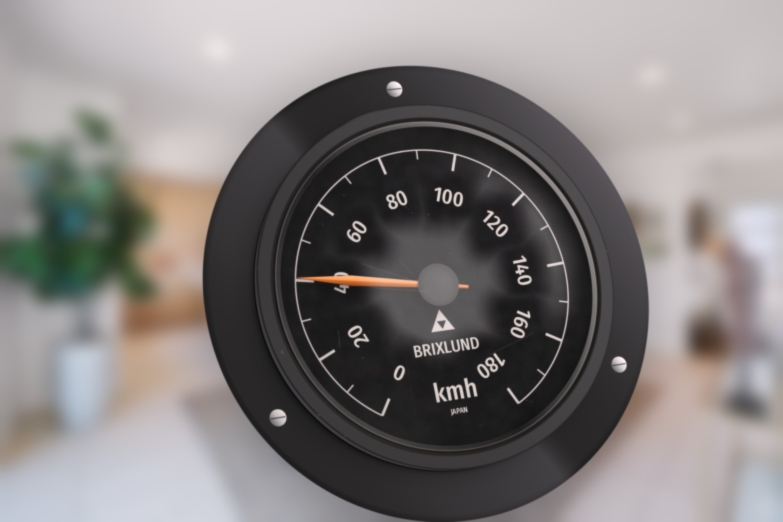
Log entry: 40 km/h
